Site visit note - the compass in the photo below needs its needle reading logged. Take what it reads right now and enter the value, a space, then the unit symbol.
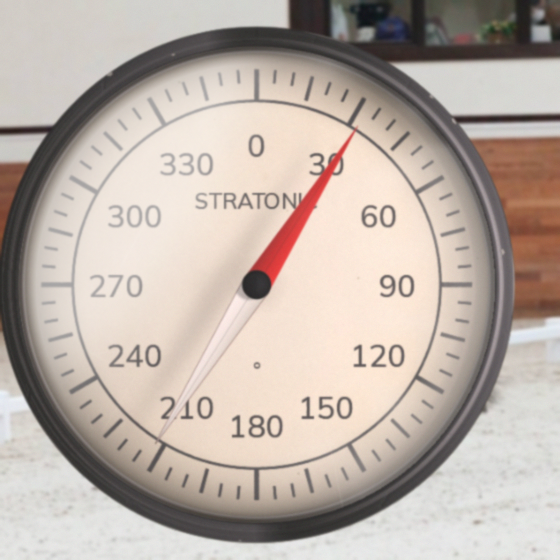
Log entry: 32.5 °
